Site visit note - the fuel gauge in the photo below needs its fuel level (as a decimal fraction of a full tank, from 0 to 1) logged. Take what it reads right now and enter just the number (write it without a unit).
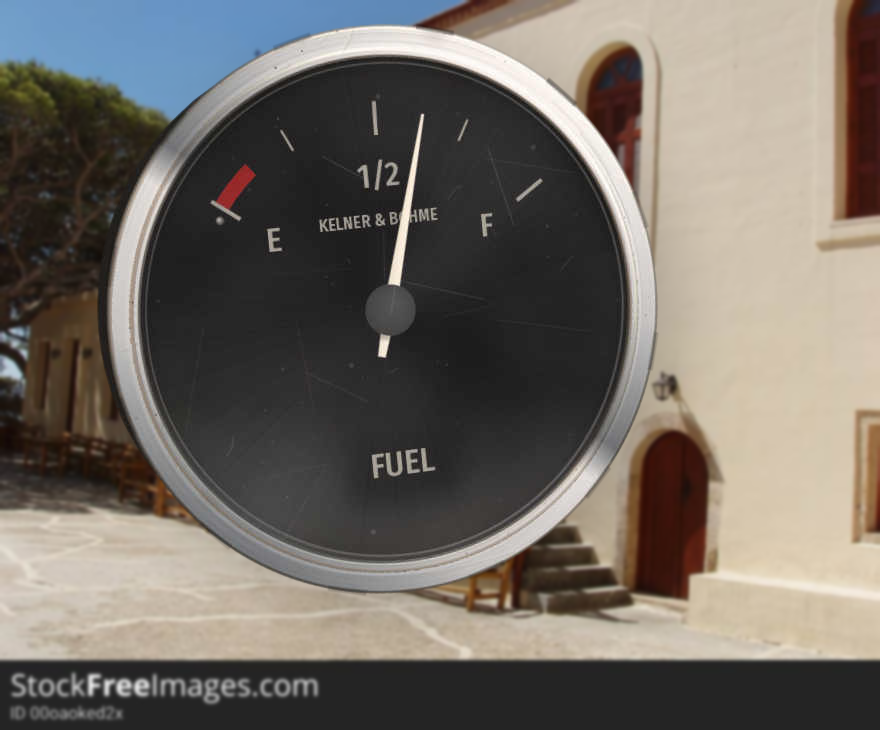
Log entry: 0.625
